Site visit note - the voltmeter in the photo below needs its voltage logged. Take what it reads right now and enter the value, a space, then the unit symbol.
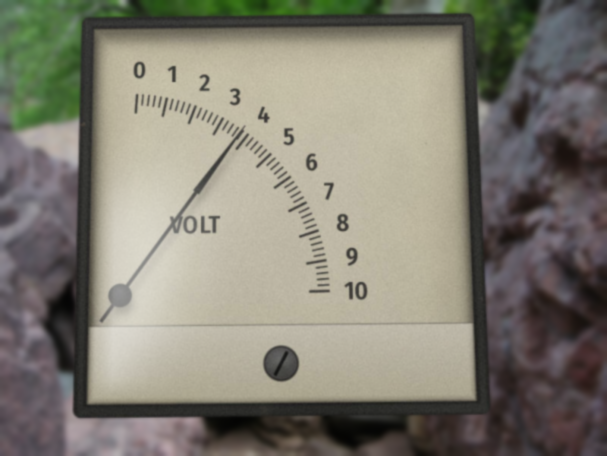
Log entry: 3.8 V
